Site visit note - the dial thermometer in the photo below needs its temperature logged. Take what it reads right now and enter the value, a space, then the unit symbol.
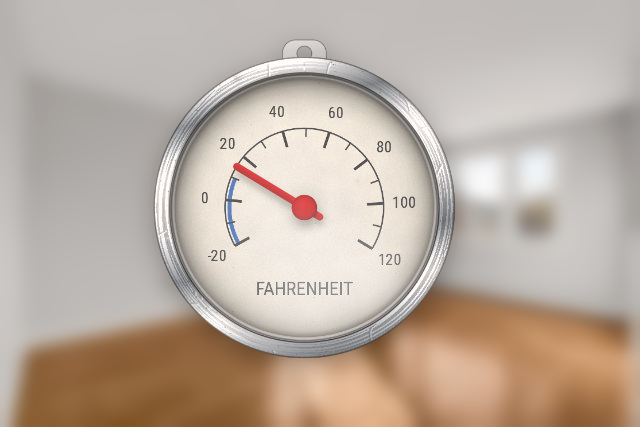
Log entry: 15 °F
